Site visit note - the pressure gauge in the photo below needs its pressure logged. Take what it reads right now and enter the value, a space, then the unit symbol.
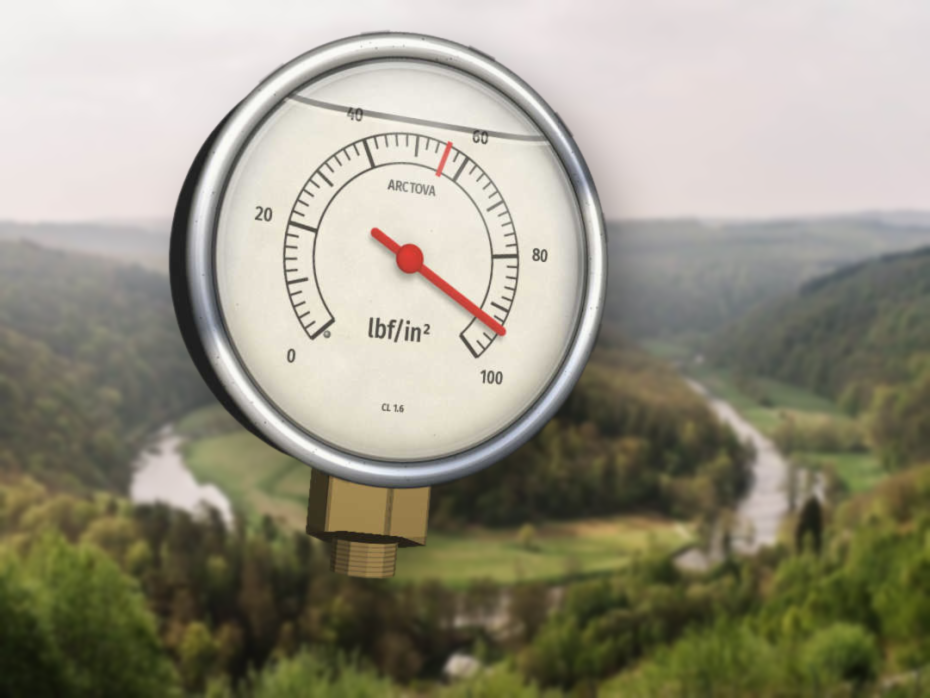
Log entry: 94 psi
